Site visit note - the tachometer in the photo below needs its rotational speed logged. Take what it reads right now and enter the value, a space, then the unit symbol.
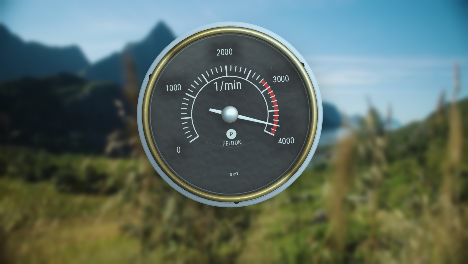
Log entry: 3800 rpm
